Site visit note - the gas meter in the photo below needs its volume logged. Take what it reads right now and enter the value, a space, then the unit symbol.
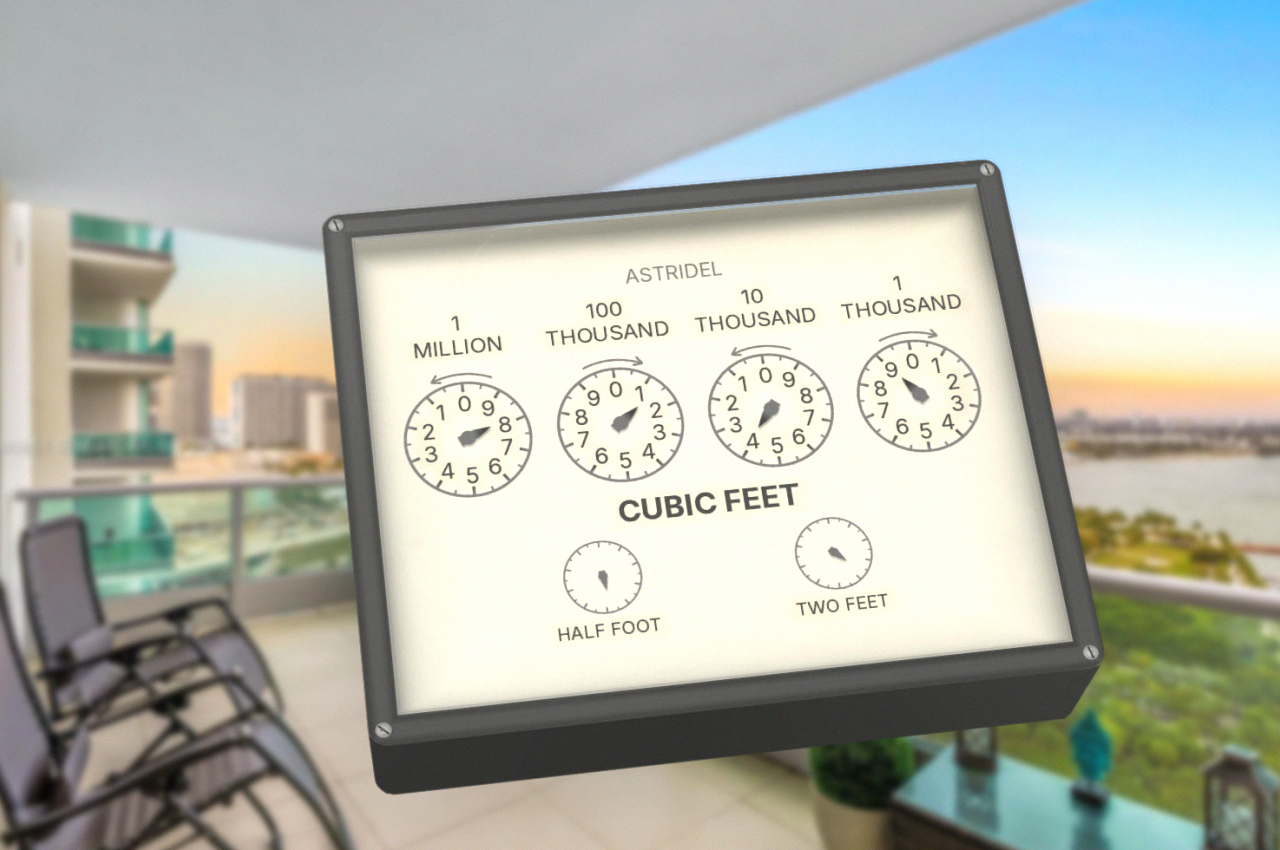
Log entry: 813900 ft³
